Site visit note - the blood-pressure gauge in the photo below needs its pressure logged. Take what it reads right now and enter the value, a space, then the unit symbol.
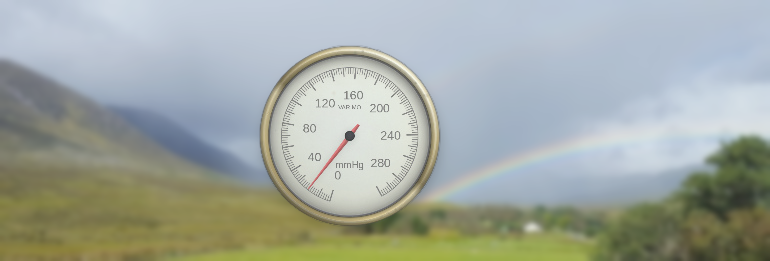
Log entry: 20 mmHg
